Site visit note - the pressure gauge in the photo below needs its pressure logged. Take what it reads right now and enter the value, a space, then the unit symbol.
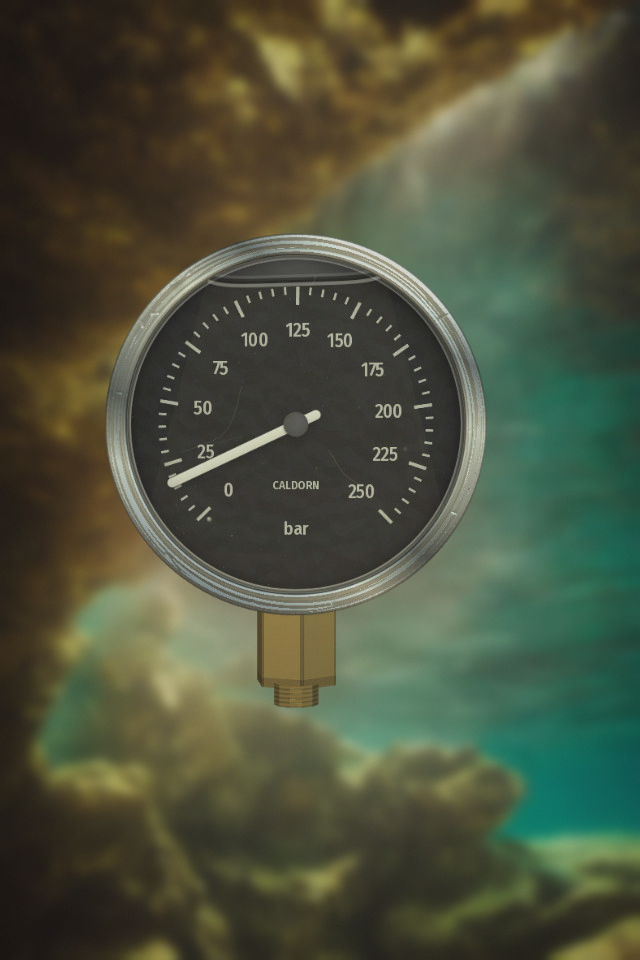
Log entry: 17.5 bar
